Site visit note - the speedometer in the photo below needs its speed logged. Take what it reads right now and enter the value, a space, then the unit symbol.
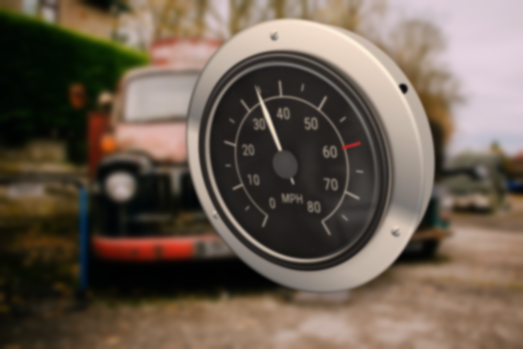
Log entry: 35 mph
